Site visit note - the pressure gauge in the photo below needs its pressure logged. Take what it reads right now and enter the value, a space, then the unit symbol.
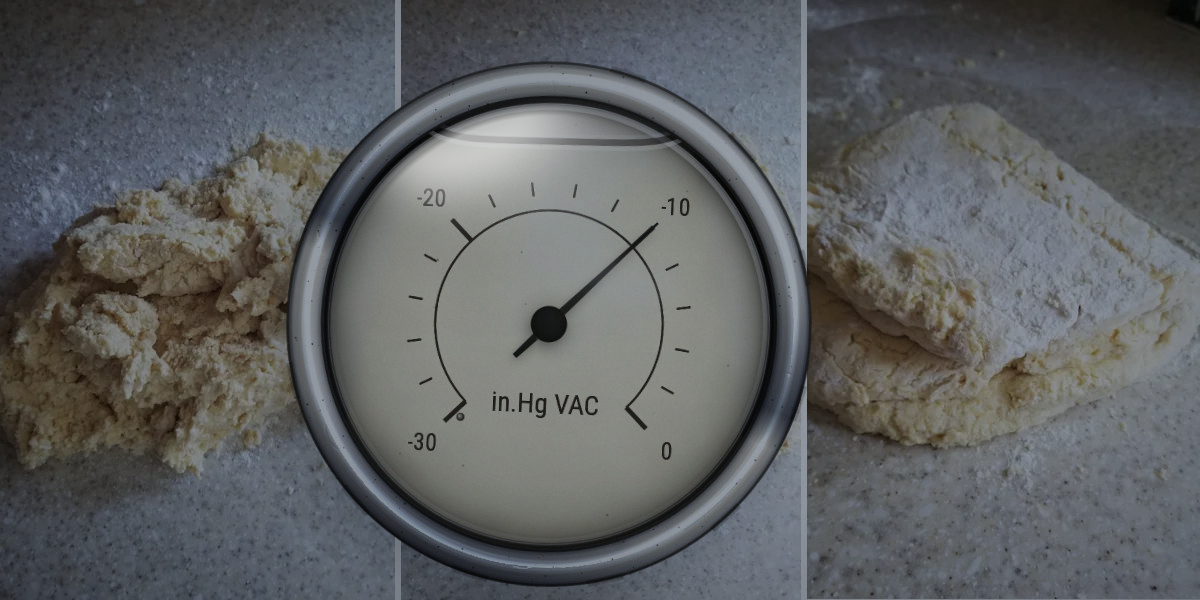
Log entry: -10 inHg
